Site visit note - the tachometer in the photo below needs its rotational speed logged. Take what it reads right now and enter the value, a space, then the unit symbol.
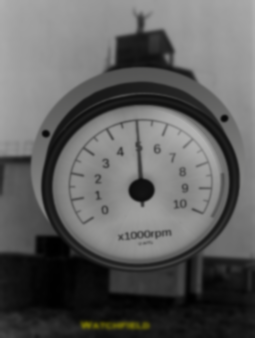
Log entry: 5000 rpm
